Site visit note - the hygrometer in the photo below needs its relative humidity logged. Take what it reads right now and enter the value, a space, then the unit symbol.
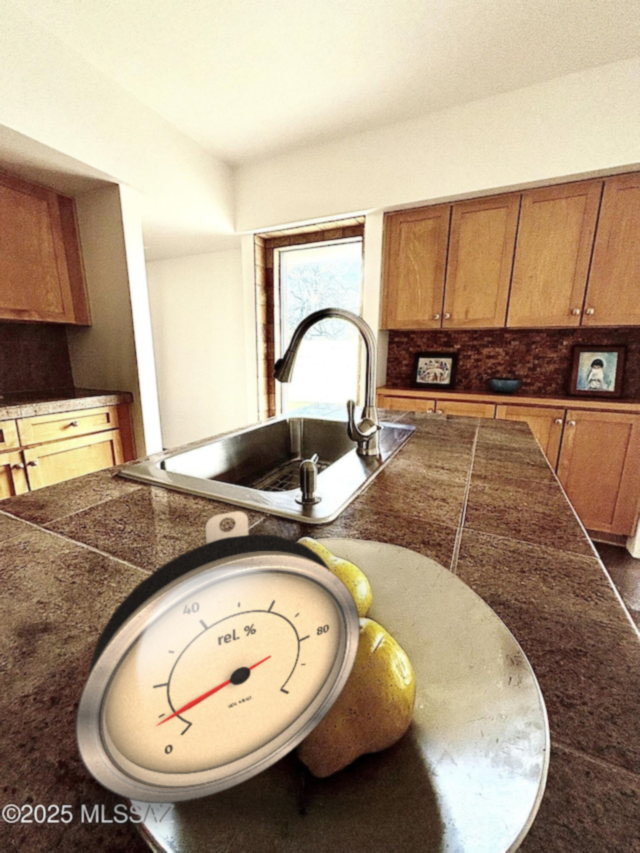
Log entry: 10 %
